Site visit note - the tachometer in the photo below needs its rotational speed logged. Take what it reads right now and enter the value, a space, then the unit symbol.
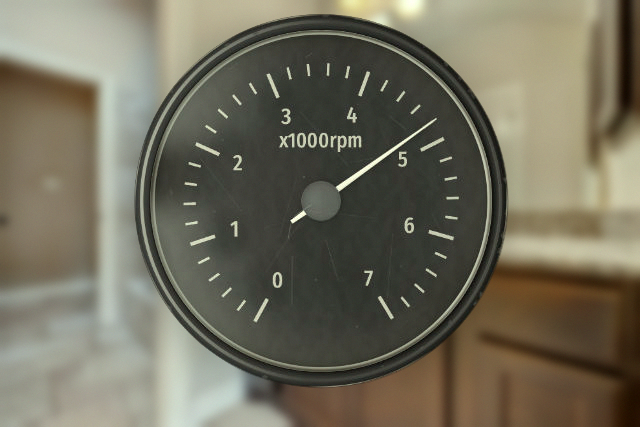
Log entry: 4800 rpm
